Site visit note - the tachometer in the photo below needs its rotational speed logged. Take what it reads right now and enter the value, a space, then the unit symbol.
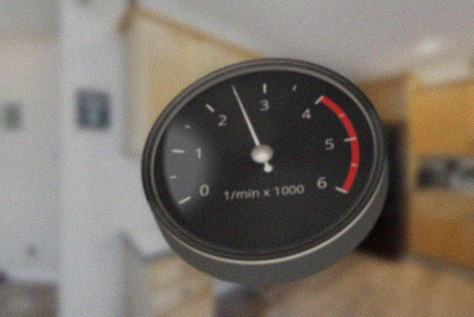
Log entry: 2500 rpm
